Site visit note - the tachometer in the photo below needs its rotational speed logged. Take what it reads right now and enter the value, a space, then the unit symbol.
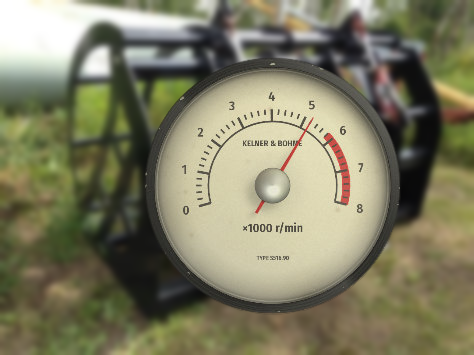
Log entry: 5200 rpm
